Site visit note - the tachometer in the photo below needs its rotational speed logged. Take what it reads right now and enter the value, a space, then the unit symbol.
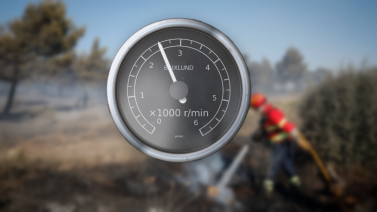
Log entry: 2500 rpm
